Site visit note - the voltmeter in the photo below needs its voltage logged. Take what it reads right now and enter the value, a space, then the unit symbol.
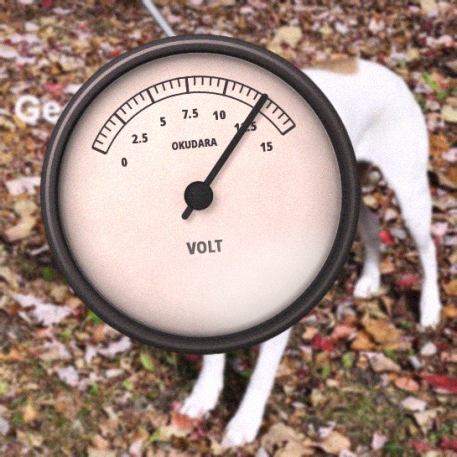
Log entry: 12.5 V
